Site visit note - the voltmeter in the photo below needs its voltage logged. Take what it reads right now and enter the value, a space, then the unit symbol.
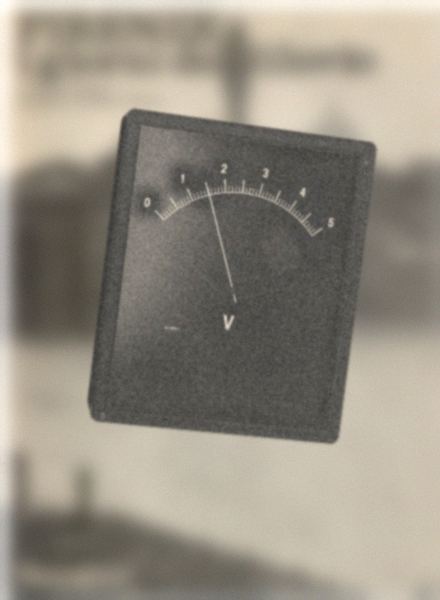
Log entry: 1.5 V
